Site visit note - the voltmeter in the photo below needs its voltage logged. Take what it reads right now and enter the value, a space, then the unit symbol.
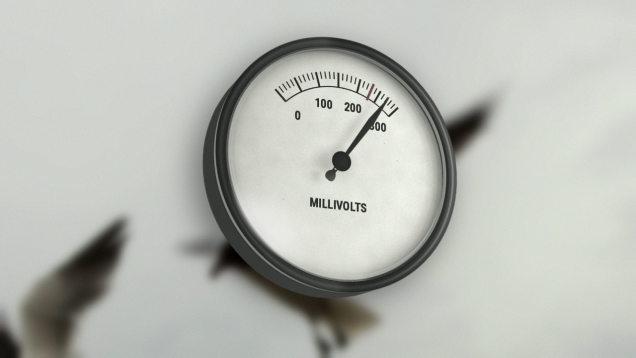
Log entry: 270 mV
